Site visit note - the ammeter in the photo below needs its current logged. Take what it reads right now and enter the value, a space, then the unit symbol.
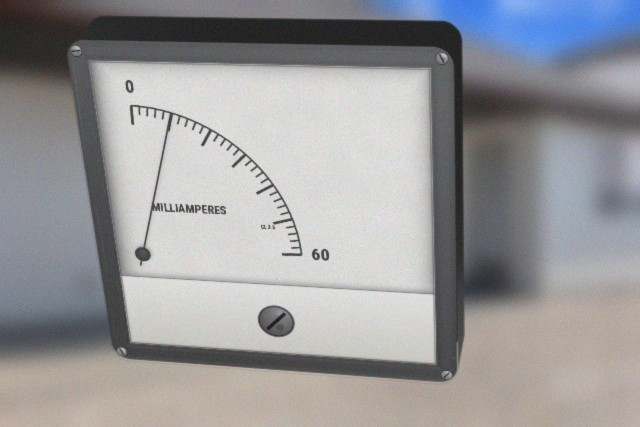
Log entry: 10 mA
